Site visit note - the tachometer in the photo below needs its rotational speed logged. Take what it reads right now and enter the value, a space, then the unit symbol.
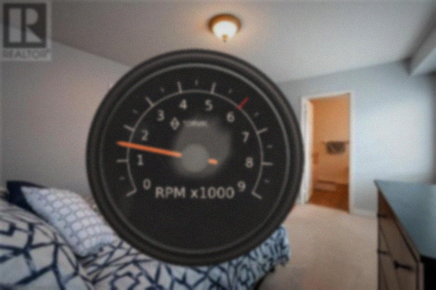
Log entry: 1500 rpm
